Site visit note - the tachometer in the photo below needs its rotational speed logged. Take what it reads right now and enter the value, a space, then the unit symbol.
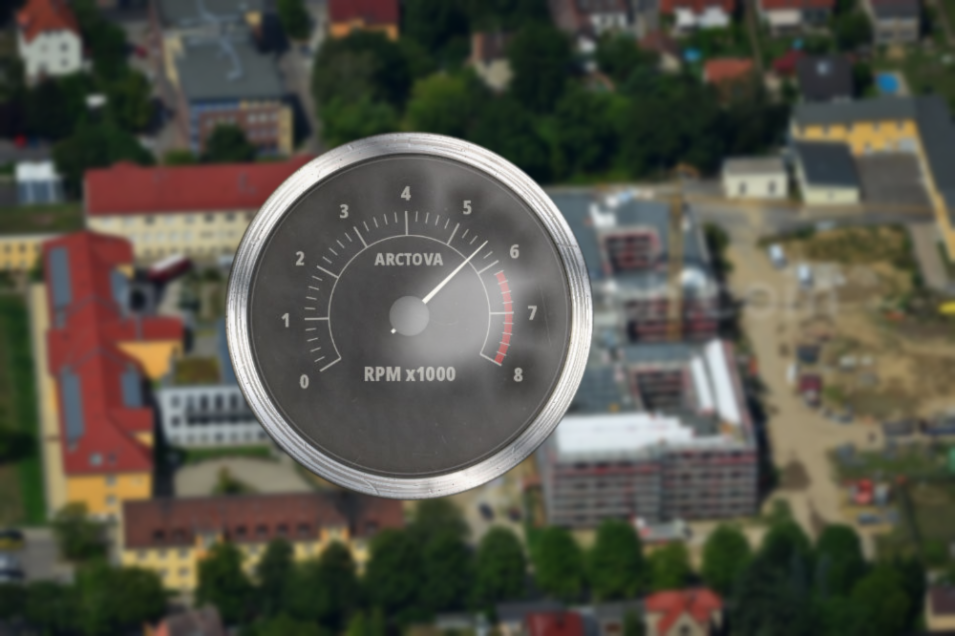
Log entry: 5600 rpm
